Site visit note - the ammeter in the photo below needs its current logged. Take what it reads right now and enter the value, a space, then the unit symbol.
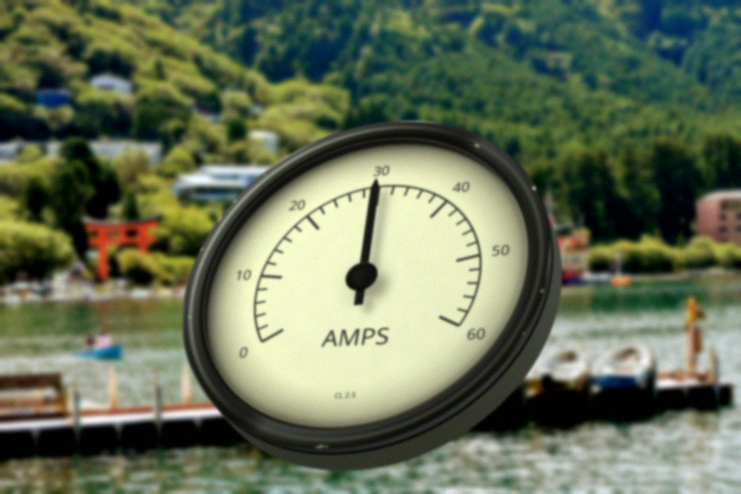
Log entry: 30 A
